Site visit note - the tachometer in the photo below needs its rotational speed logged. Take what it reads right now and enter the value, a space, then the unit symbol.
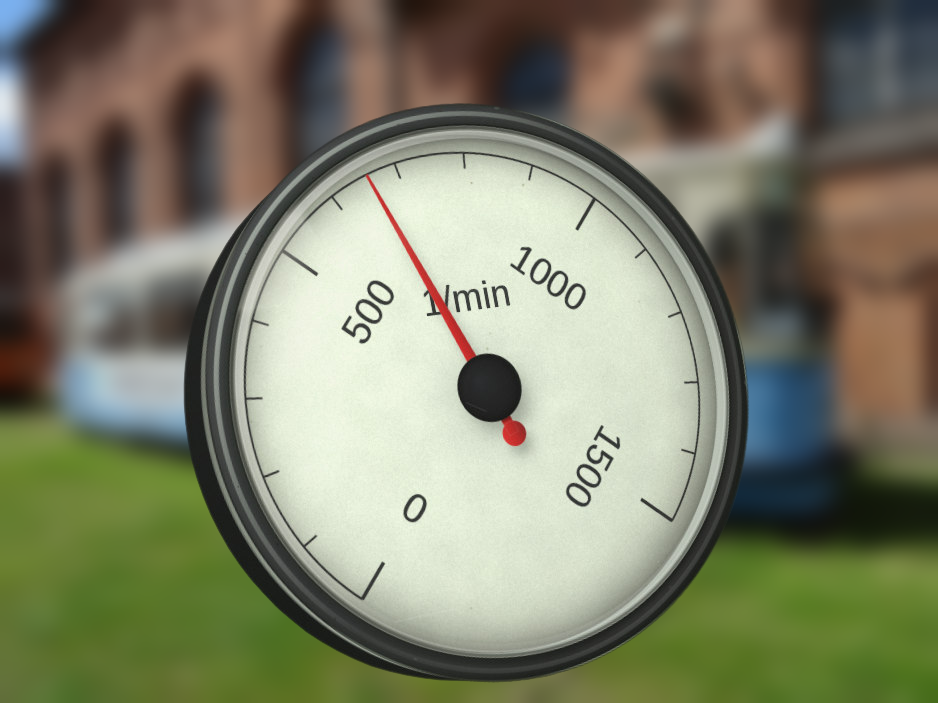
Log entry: 650 rpm
